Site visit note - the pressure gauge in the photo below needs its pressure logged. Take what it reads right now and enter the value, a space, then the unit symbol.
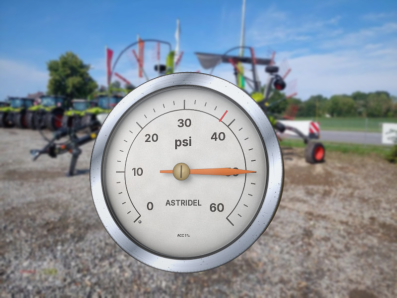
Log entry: 50 psi
